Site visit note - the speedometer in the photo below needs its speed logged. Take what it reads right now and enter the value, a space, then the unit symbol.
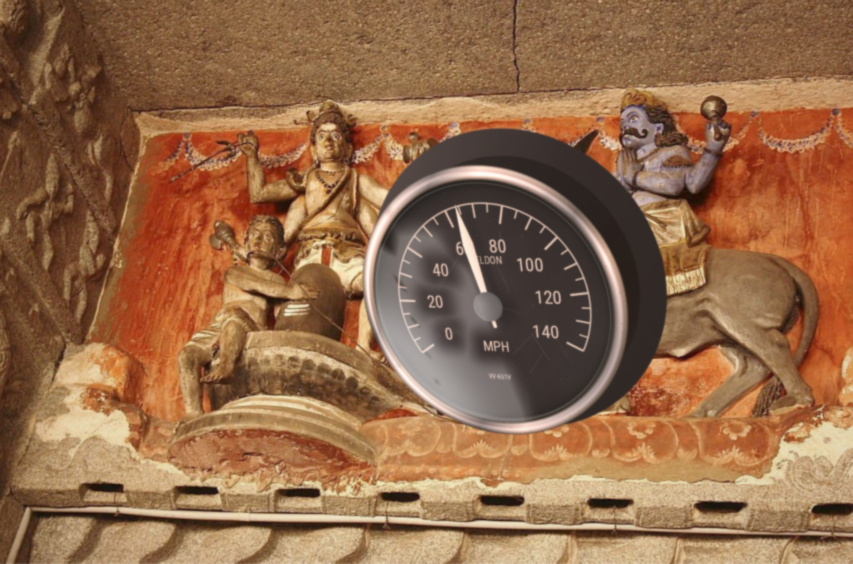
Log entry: 65 mph
